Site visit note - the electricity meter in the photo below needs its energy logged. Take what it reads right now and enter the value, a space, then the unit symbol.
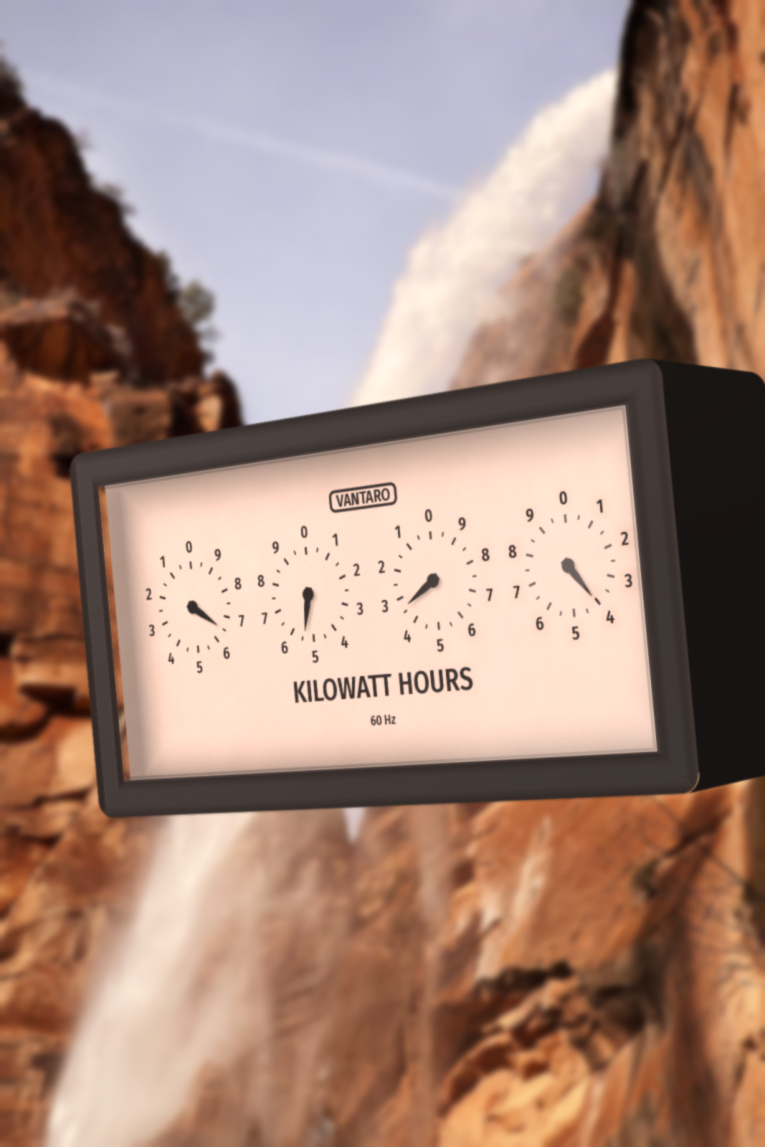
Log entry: 6534 kWh
